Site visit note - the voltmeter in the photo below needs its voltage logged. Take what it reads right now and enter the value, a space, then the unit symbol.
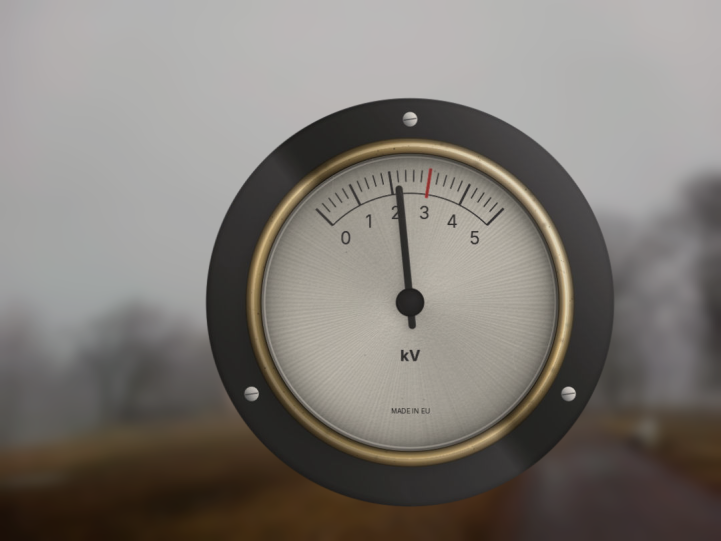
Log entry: 2.2 kV
